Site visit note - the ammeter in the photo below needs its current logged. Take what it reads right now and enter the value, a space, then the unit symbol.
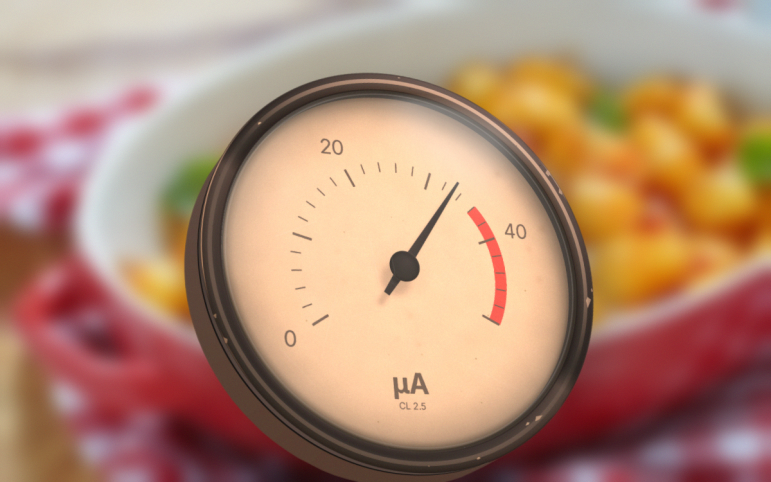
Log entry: 33 µA
